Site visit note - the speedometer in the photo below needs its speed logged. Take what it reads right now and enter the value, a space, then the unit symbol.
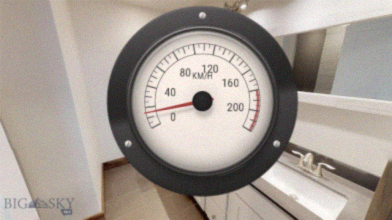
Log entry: 15 km/h
